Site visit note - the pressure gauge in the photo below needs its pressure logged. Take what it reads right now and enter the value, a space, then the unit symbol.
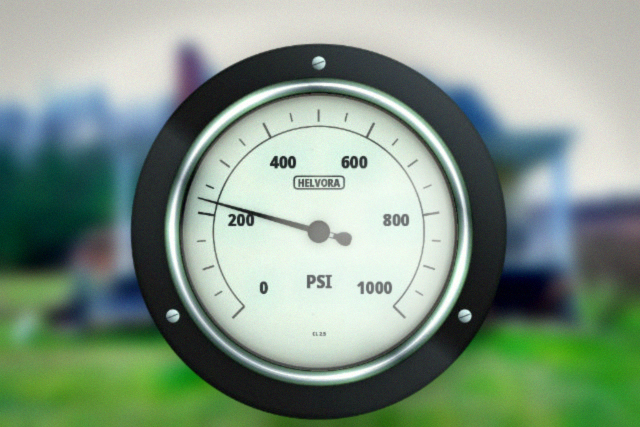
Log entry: 225 psi
